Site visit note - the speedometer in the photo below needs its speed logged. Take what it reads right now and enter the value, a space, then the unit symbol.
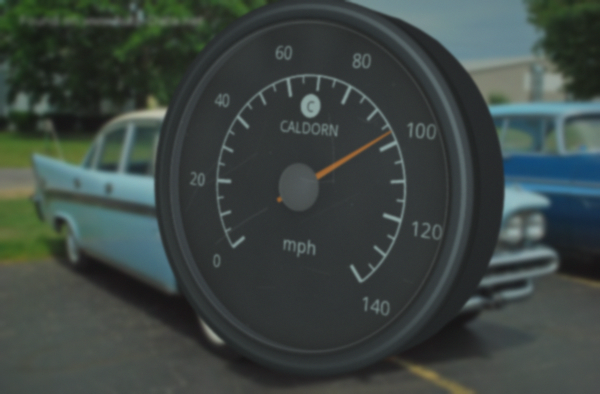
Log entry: 97.5 mph
